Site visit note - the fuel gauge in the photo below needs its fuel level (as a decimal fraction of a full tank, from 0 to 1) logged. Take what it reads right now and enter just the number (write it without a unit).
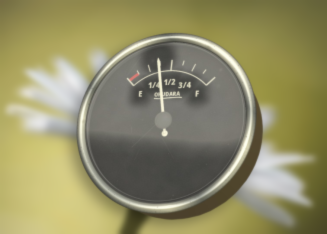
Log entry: 0.375
